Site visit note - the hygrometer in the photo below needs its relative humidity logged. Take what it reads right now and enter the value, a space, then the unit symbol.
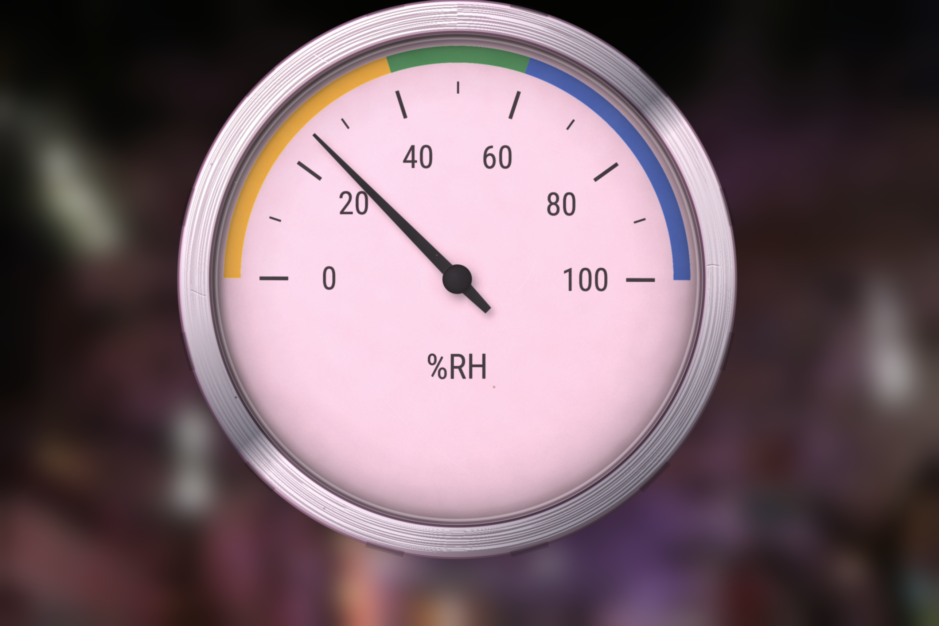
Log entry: 25 %
